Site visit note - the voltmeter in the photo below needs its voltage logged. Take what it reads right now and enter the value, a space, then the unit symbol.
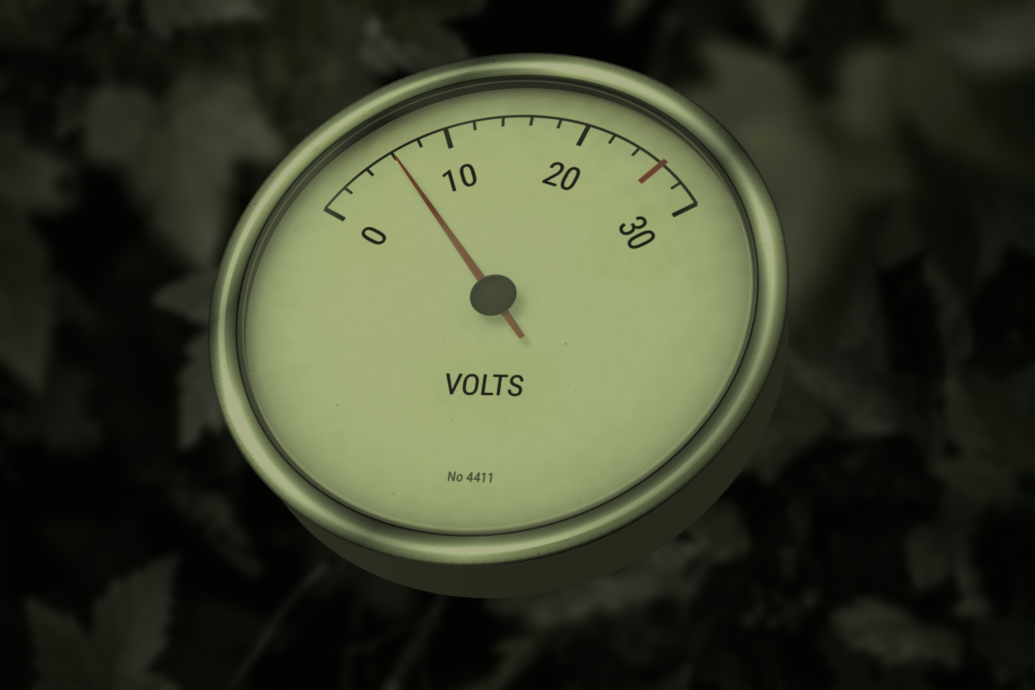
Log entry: 6 V
